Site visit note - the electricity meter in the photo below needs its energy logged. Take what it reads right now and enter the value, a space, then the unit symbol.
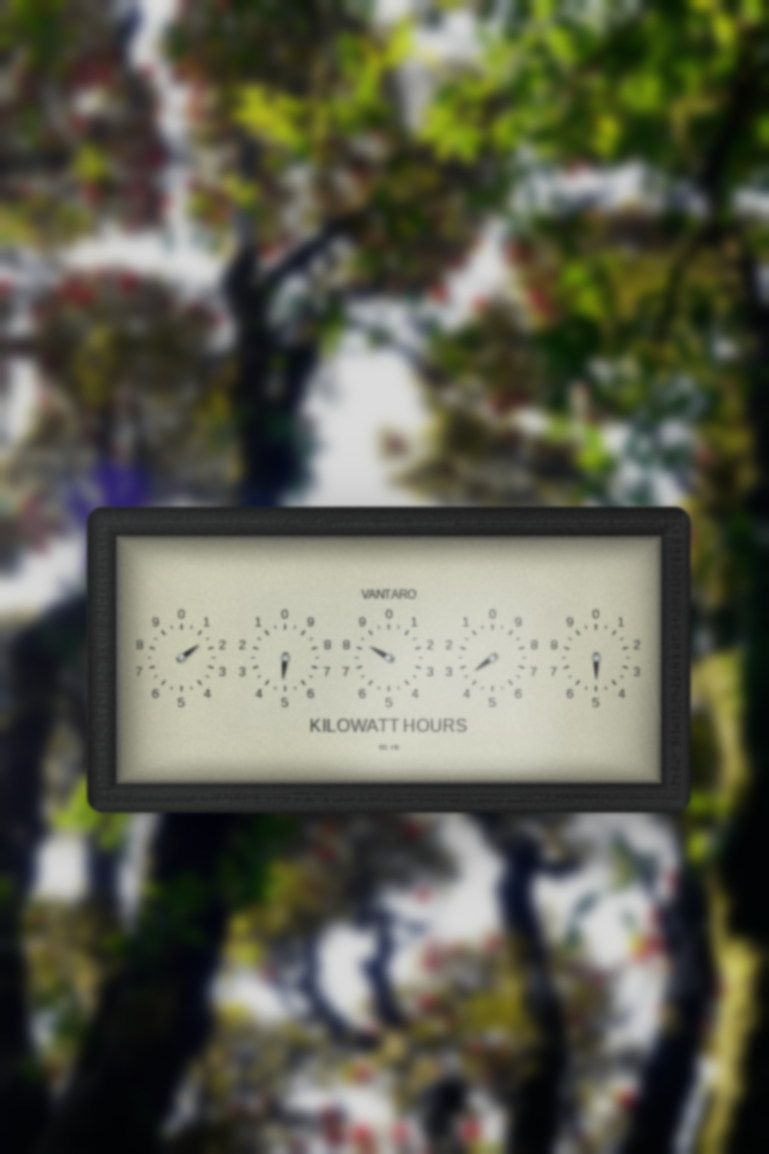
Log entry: 14835 kWh
